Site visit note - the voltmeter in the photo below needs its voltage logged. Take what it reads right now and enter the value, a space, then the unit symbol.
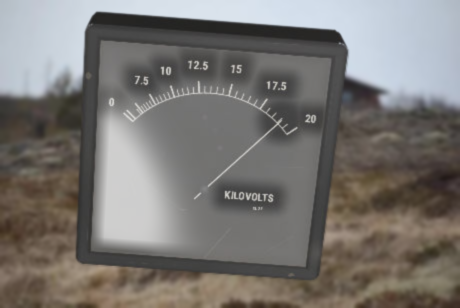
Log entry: 19 kV
